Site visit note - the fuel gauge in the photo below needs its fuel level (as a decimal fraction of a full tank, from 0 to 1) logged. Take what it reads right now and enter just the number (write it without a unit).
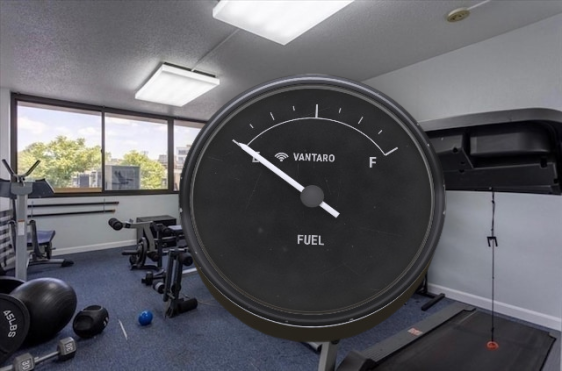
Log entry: 0
